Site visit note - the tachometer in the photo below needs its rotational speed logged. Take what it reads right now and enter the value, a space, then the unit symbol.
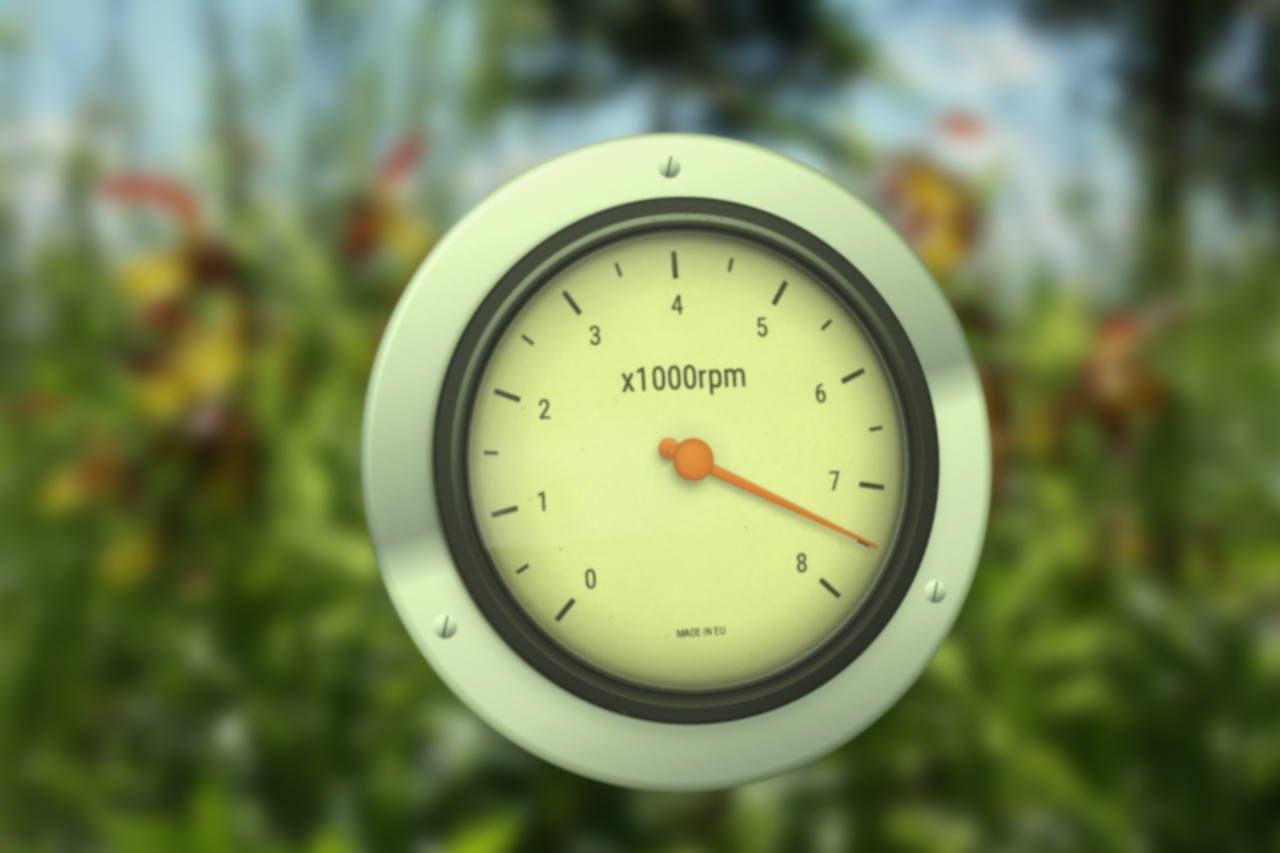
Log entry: 7500 rpm
